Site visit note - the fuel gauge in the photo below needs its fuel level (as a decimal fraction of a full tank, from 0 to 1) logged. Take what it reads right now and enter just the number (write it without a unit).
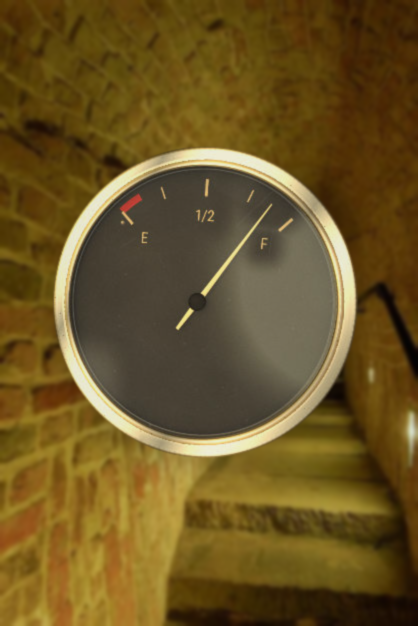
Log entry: 0.875
